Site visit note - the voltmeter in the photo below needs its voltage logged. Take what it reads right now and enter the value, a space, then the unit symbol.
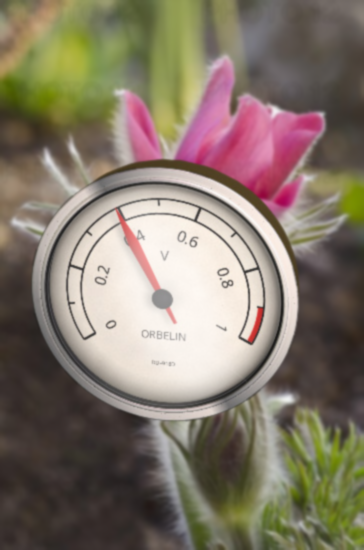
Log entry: 0.4 V
